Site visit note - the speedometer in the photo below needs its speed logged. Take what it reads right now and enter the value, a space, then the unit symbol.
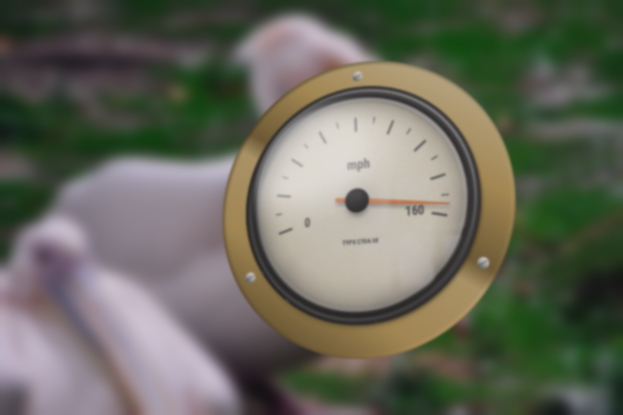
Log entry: 155 mph
